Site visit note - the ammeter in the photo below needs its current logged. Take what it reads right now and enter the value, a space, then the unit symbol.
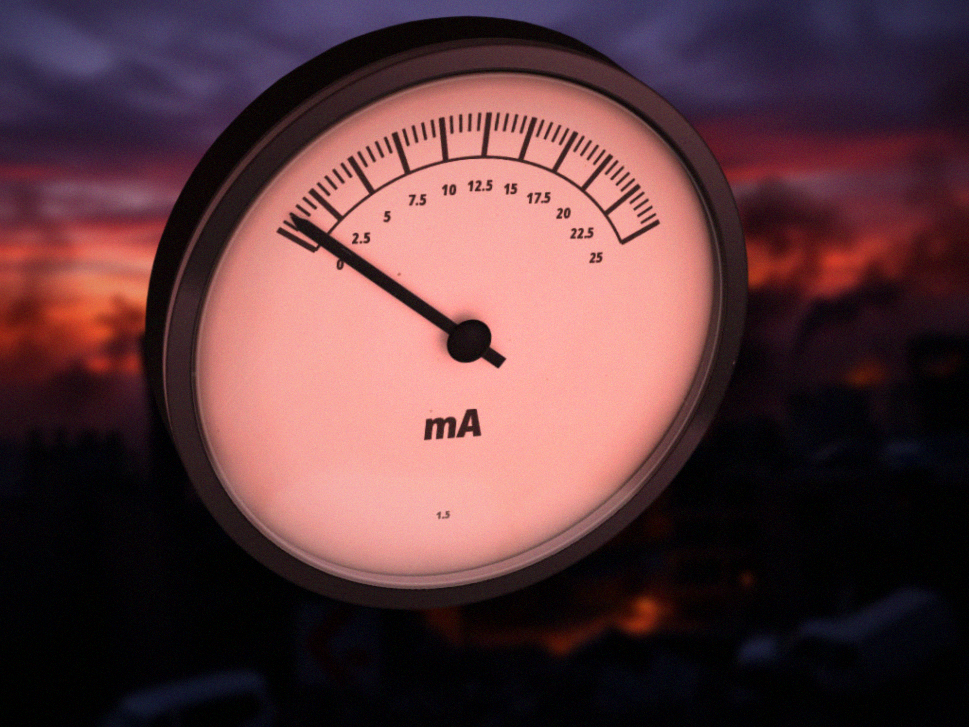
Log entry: 1 mA
